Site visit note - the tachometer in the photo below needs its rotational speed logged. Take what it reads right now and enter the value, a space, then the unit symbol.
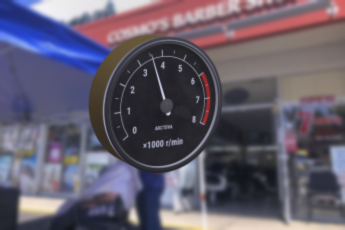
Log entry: 3500 rpm
